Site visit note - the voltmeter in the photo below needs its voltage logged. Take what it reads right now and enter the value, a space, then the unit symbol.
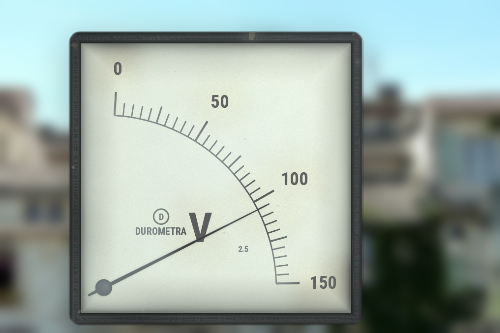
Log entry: 105 V
